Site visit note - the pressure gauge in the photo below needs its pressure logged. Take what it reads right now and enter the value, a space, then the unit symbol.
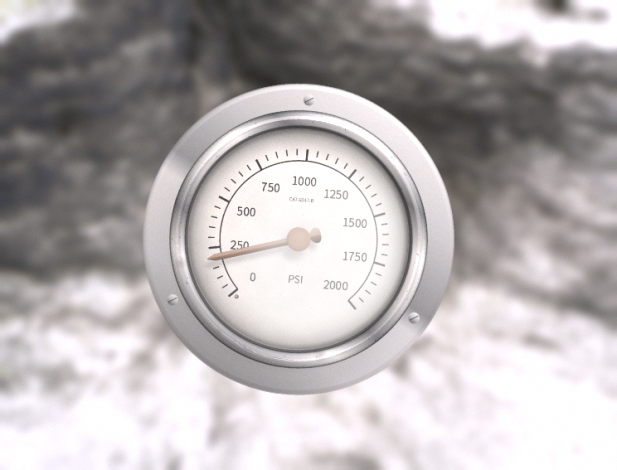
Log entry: 200 psi
